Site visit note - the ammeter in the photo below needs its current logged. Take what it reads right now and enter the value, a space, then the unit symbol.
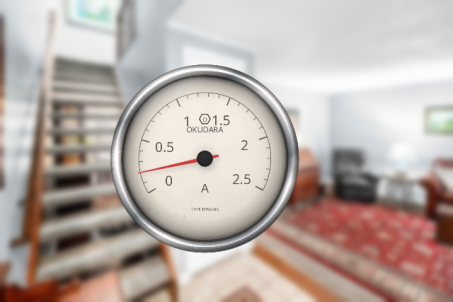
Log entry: 0.2 A
